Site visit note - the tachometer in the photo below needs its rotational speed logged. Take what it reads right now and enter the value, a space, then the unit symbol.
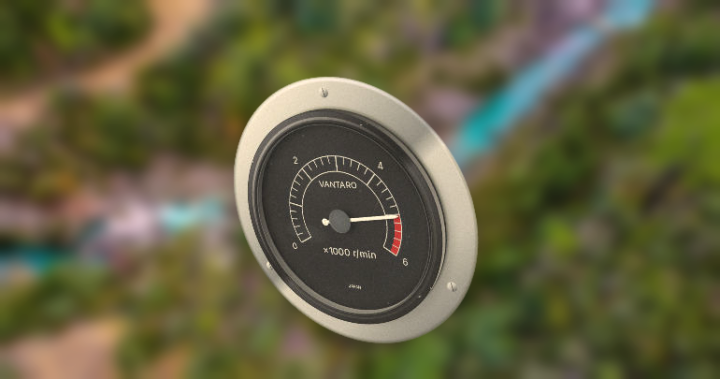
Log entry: 5000 rpm
